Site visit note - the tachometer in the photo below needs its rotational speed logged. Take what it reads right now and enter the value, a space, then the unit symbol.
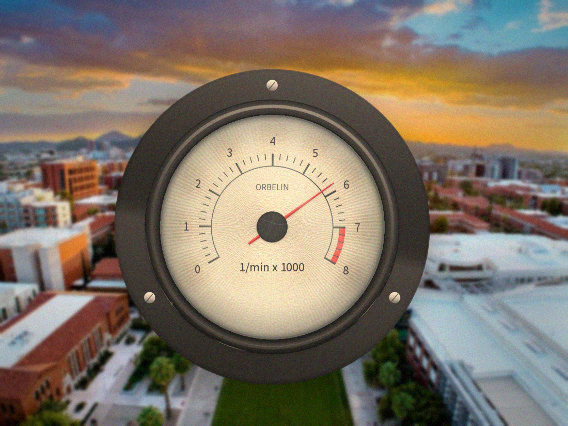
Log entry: 5800 rpm
